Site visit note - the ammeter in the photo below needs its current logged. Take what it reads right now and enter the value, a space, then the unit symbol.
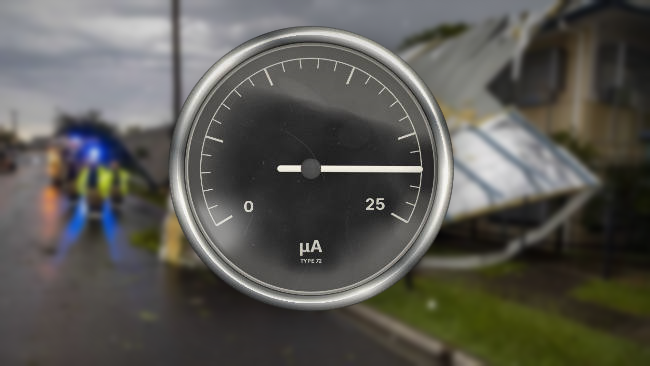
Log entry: 22 µA
